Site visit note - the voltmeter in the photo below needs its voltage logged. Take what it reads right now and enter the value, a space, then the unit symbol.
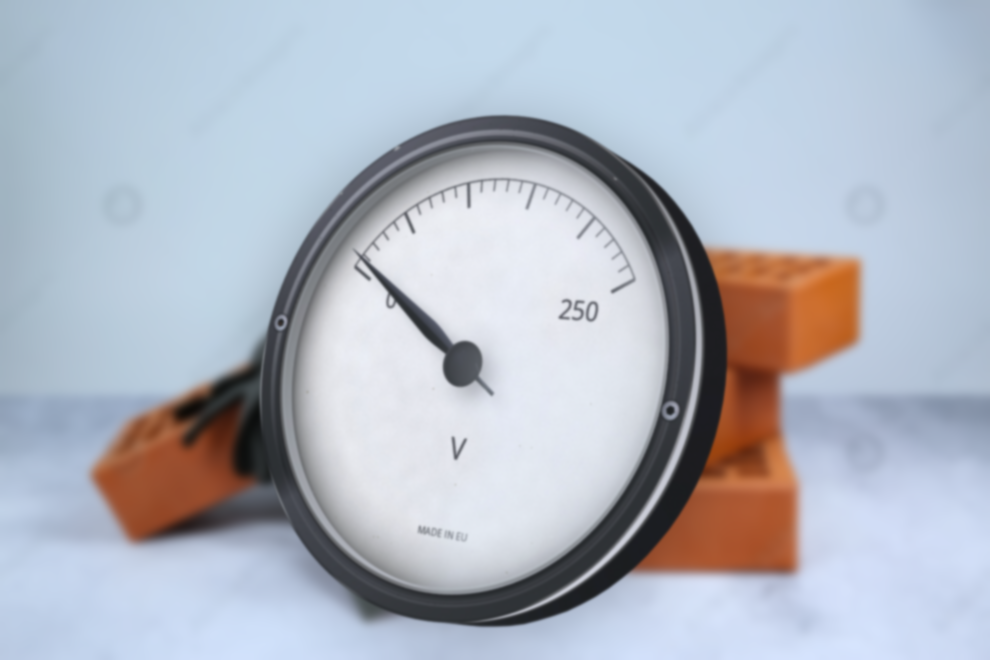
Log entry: 10 V
